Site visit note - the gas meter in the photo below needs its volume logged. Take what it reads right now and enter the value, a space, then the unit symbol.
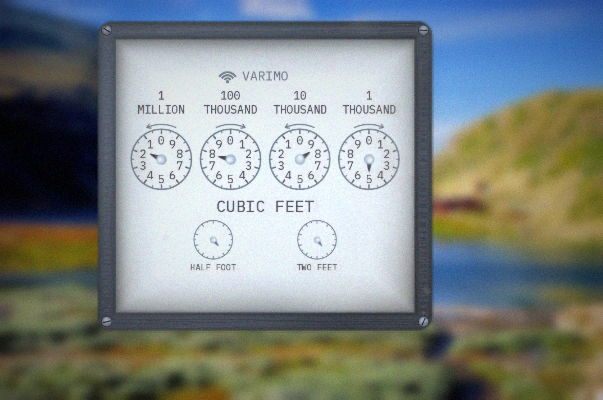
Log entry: 178500 ft³
